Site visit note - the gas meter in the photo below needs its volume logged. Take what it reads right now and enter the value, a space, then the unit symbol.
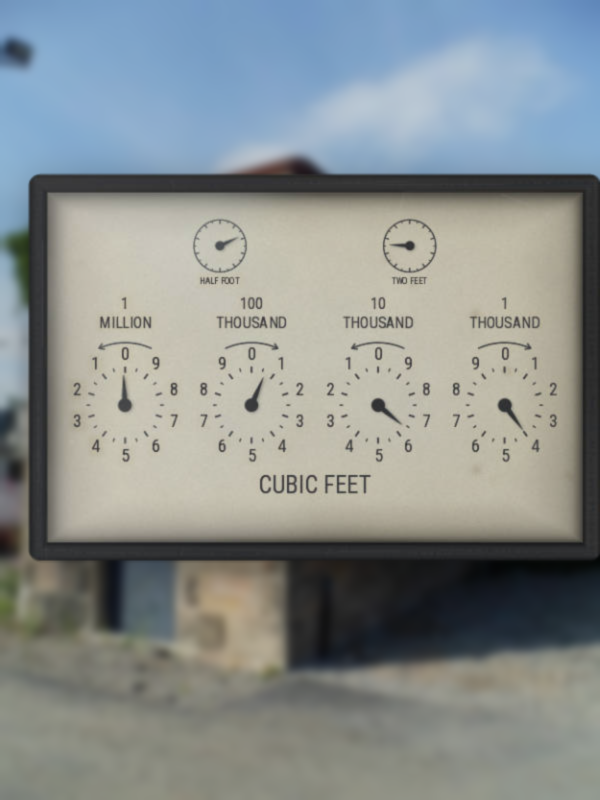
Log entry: 6400 ft³
